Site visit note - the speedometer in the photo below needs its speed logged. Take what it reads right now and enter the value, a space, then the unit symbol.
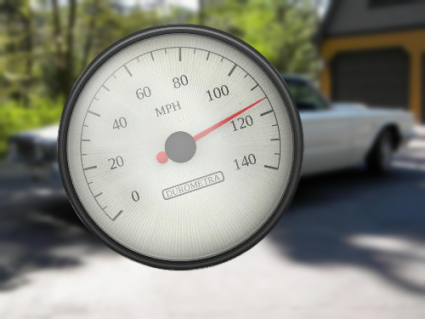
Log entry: 115 mph
